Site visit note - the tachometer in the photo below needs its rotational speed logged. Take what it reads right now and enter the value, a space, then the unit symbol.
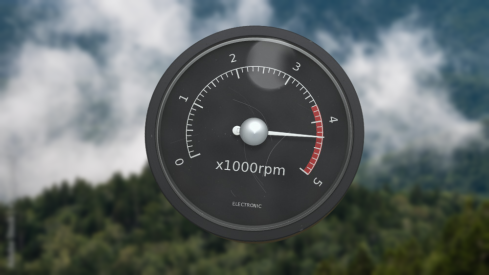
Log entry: 4300 rpm
